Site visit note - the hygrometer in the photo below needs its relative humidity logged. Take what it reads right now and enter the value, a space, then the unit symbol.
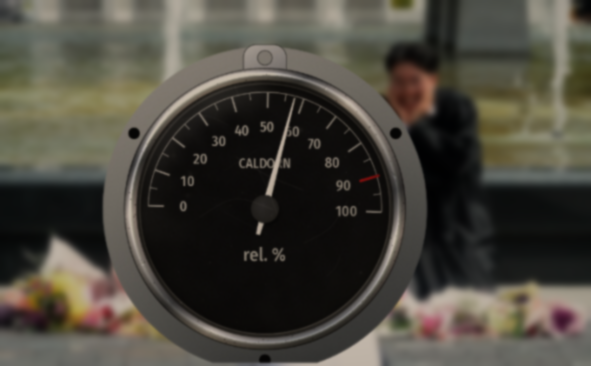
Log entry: 57.5 %
